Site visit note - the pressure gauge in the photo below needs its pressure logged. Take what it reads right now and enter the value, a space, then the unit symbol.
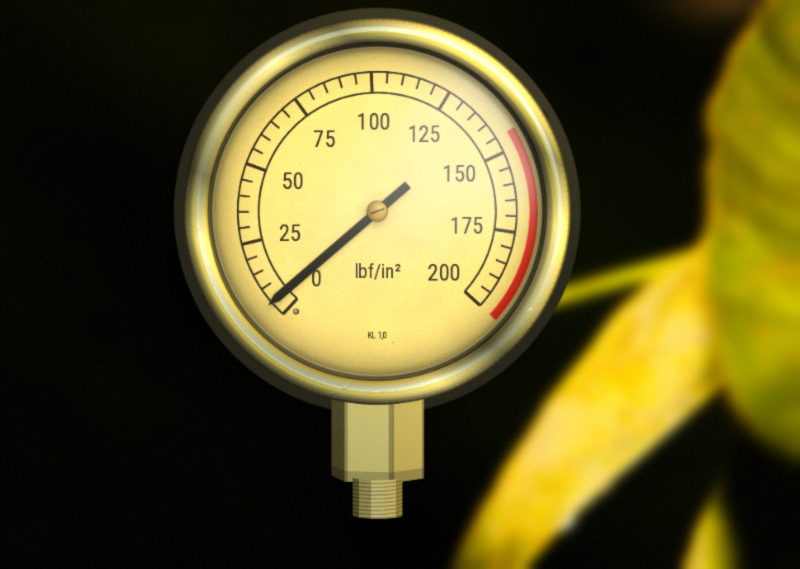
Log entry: 5 psi
